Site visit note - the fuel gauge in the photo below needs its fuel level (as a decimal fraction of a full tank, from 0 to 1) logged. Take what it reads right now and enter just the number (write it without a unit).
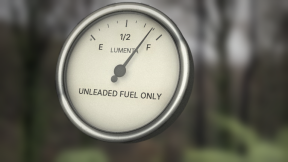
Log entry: 0.875
